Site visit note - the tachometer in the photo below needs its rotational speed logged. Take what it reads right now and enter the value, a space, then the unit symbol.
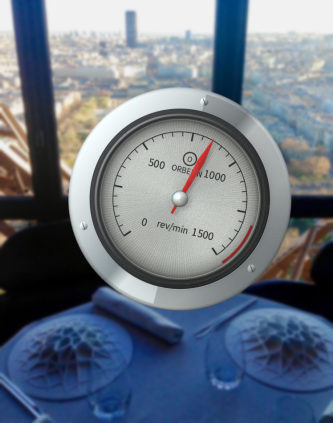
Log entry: 850 rpm
